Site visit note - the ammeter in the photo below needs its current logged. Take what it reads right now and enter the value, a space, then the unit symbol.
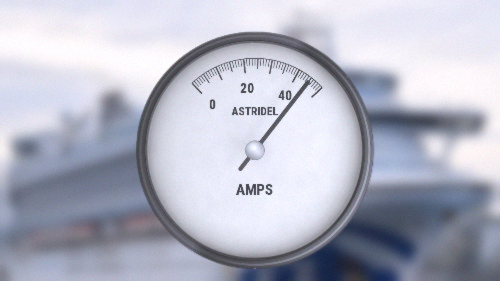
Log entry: 45 A
